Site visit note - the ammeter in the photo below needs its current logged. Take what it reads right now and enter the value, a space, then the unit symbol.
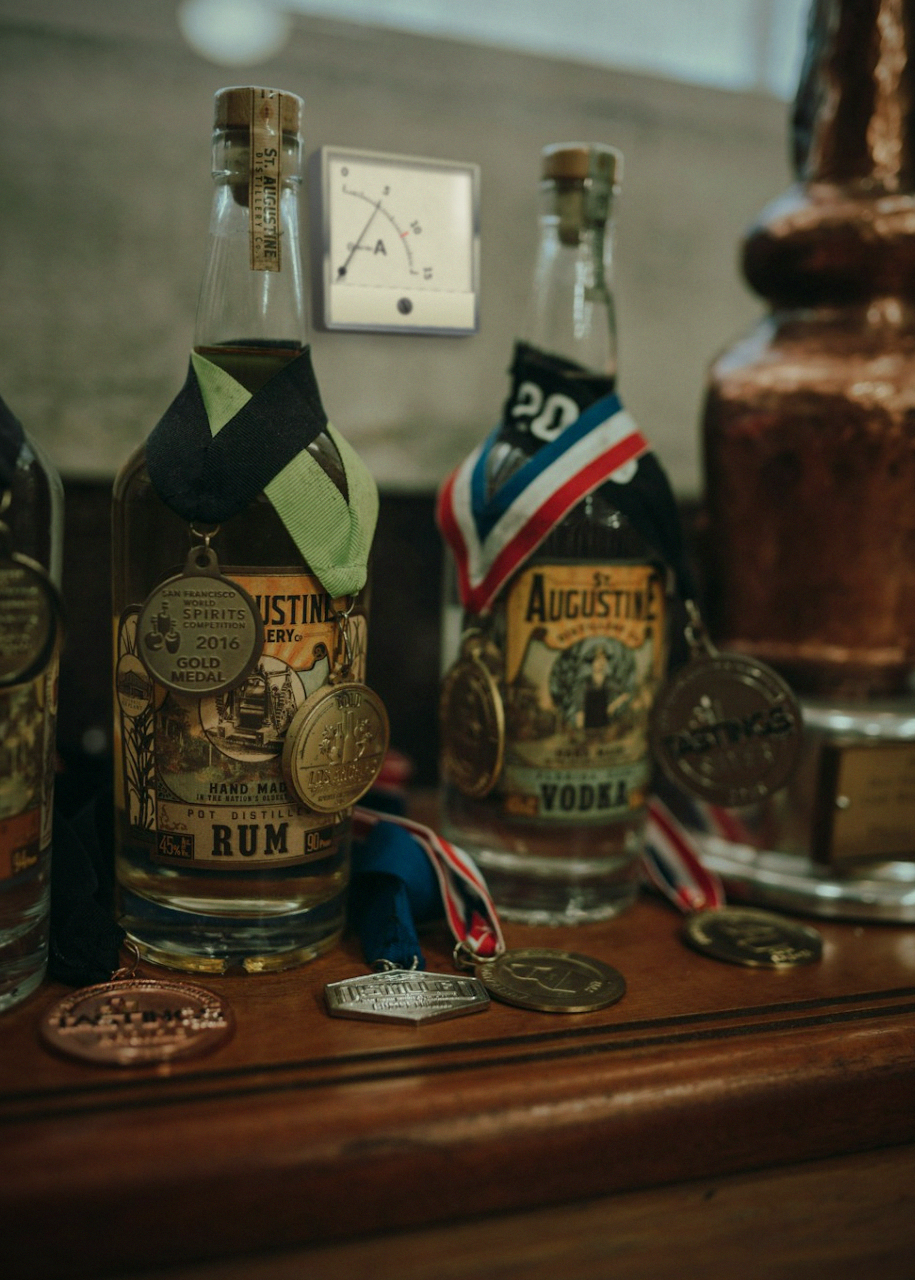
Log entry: 5 A
